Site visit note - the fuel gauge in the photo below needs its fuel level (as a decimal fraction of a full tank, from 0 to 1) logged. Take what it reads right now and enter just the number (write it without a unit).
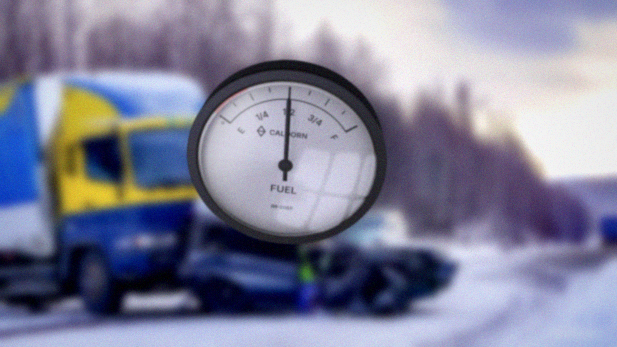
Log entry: 0.5
